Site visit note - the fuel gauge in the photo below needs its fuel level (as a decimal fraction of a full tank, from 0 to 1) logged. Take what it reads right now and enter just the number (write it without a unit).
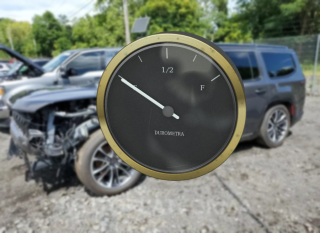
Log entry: 0
